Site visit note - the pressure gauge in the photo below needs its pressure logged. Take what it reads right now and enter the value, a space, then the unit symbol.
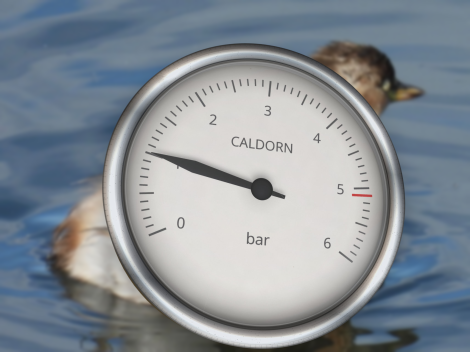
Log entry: 1 bar
